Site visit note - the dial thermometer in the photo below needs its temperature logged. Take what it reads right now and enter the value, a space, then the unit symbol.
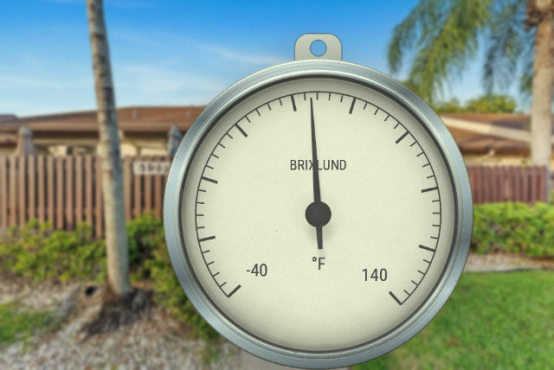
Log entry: 46 °F
